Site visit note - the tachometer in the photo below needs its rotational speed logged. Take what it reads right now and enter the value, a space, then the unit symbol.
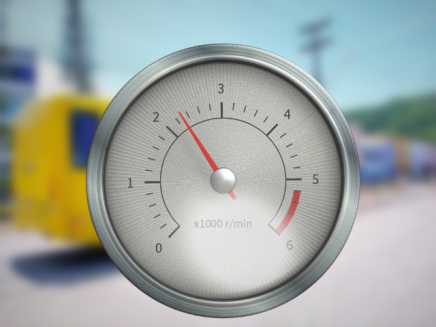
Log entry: 2300 rpm
